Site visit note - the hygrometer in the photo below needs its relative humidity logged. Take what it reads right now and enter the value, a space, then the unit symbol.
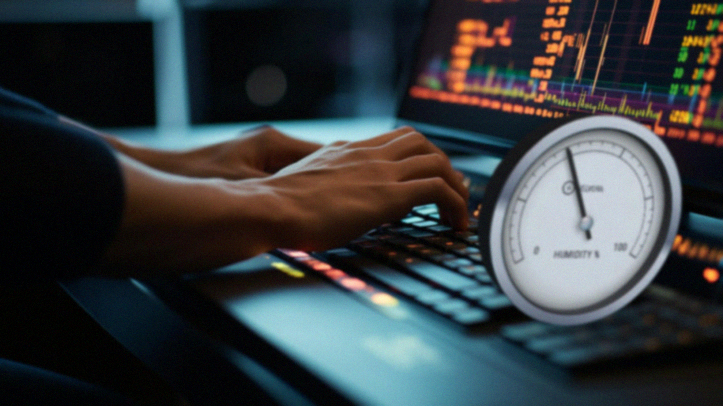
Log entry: 40 %
